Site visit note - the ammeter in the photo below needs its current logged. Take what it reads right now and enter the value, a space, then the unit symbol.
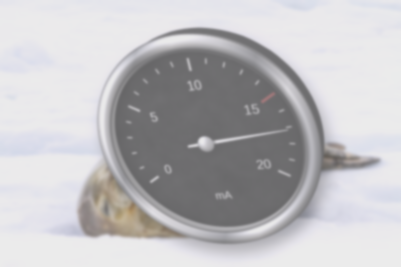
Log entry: 17 mA
